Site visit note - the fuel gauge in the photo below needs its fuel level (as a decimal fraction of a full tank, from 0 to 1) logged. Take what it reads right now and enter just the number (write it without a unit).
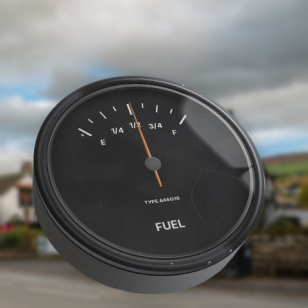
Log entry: 0.5
